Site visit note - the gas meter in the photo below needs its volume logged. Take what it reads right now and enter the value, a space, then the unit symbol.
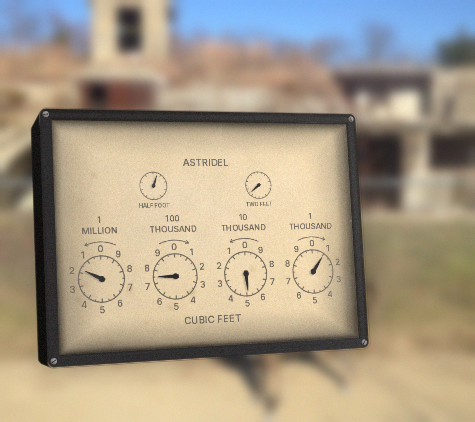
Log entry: 175100 ft³
